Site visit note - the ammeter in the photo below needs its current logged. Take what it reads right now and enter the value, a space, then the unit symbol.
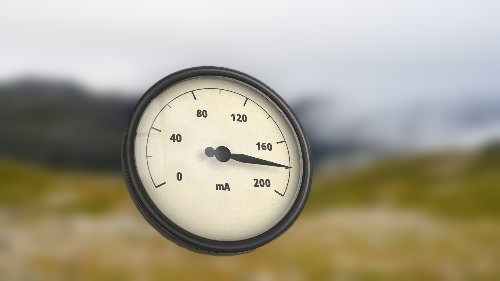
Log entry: 180 mA
